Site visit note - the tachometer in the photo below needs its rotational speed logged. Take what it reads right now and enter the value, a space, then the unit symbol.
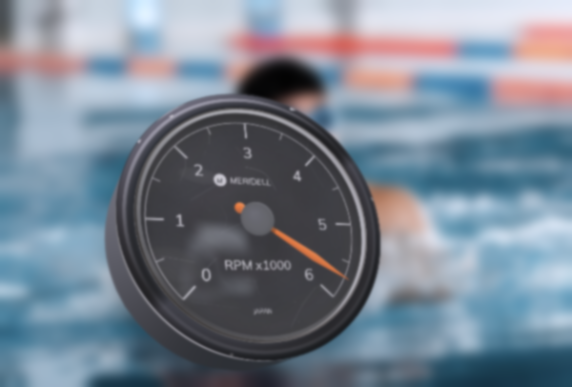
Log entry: 5750 rpm
